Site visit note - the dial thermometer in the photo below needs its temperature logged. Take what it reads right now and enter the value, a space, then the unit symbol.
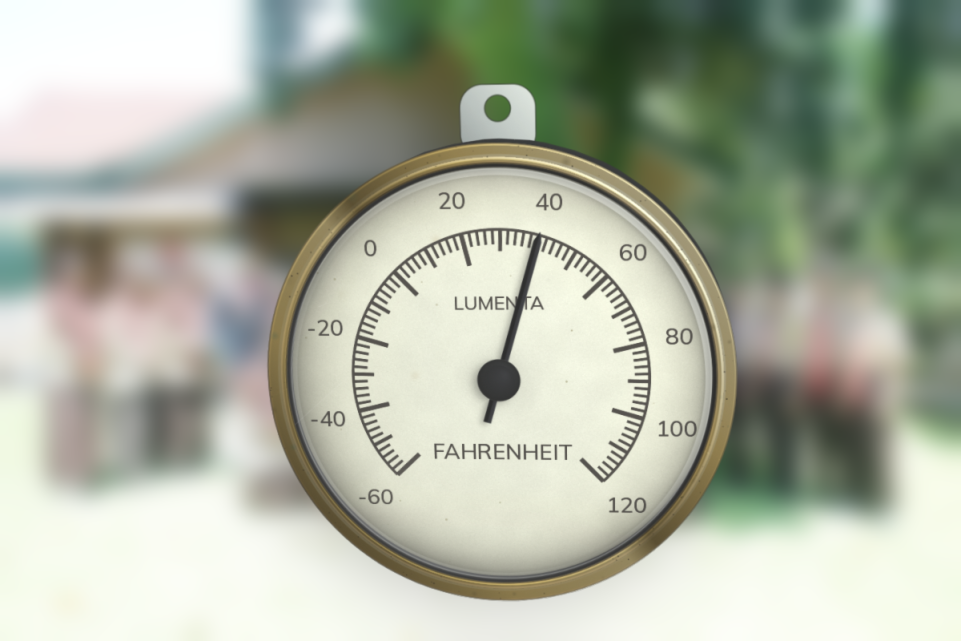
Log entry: 40 °F
